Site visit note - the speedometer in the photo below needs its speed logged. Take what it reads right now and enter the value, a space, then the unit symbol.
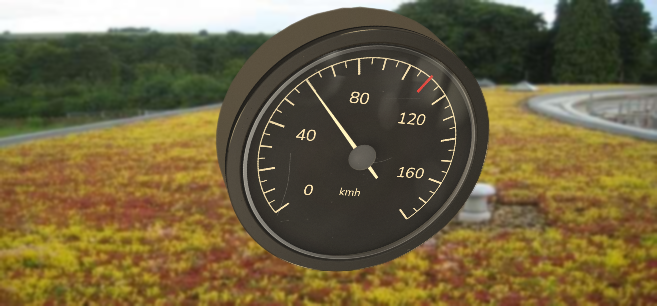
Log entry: 60 km/h
